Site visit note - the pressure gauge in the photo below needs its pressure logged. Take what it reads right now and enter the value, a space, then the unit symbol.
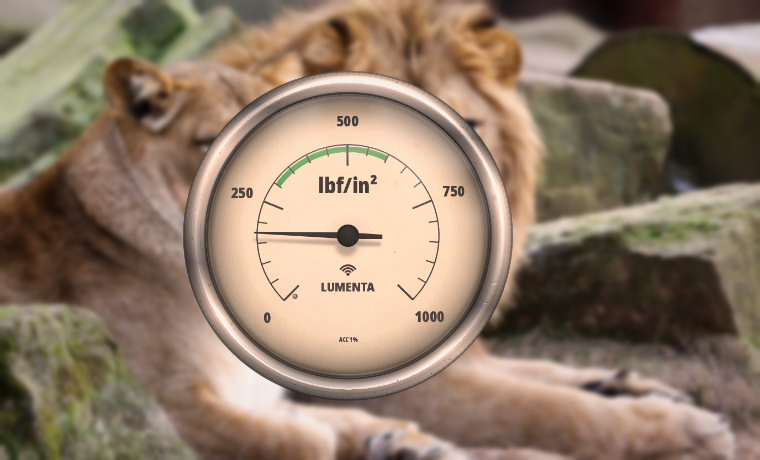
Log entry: 175 psi
